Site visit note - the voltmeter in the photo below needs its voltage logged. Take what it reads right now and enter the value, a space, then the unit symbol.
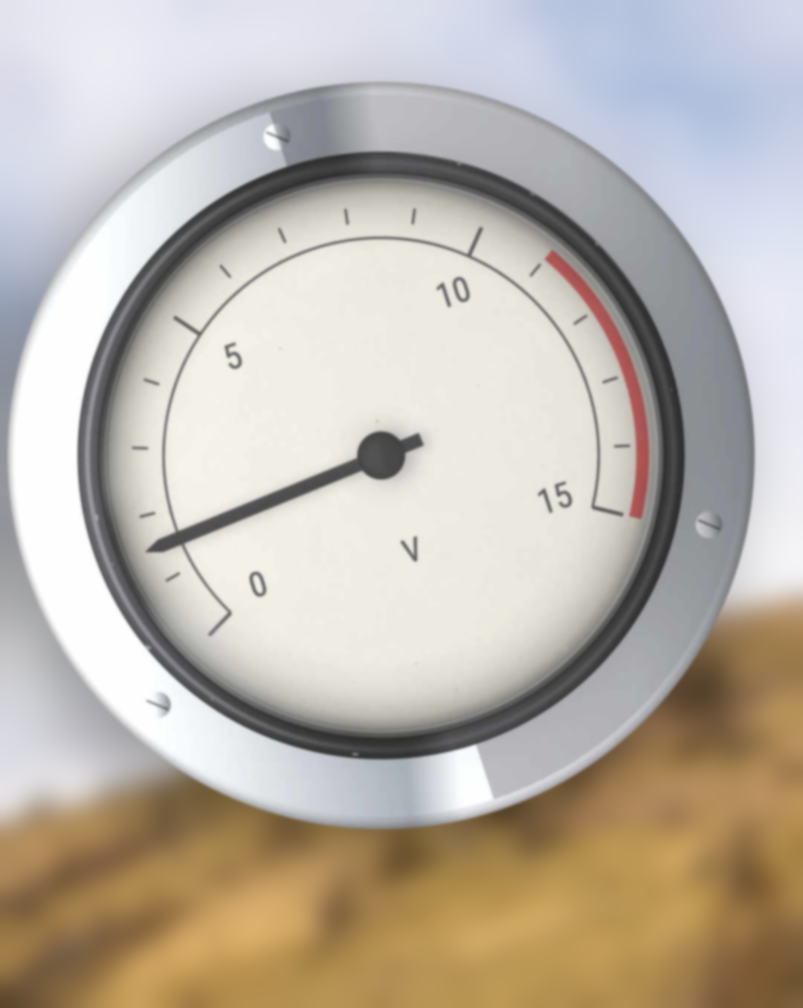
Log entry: 1.5 V
